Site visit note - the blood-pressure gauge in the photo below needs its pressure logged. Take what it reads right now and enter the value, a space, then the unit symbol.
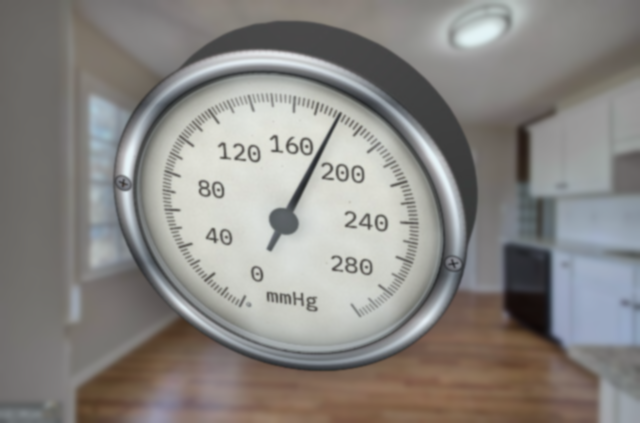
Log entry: 180 mmHg
